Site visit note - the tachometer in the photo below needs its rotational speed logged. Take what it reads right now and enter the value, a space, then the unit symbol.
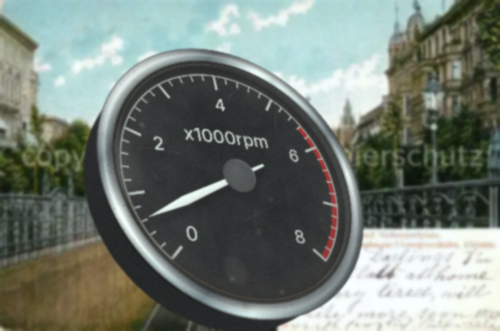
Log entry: 600 rpm
